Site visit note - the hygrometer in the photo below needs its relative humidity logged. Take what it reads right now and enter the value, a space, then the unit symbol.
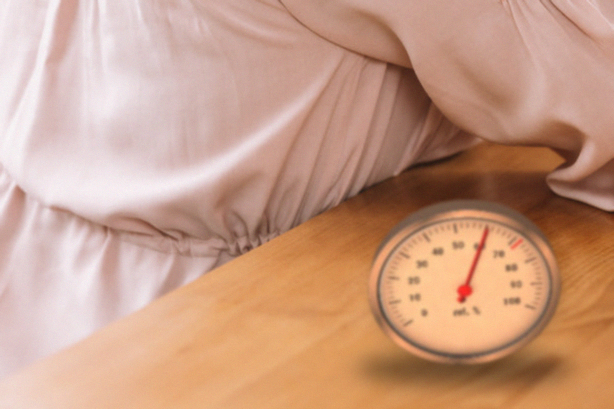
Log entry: 60 %
